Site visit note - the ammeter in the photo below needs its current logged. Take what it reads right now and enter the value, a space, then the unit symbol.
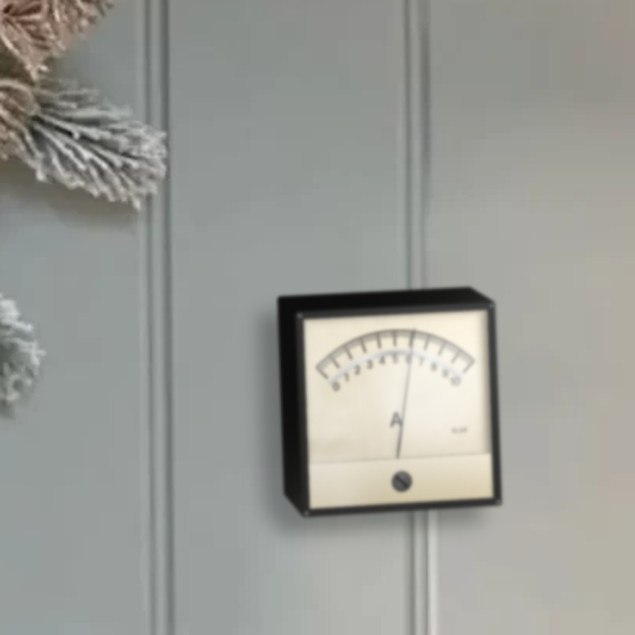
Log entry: 6 A
